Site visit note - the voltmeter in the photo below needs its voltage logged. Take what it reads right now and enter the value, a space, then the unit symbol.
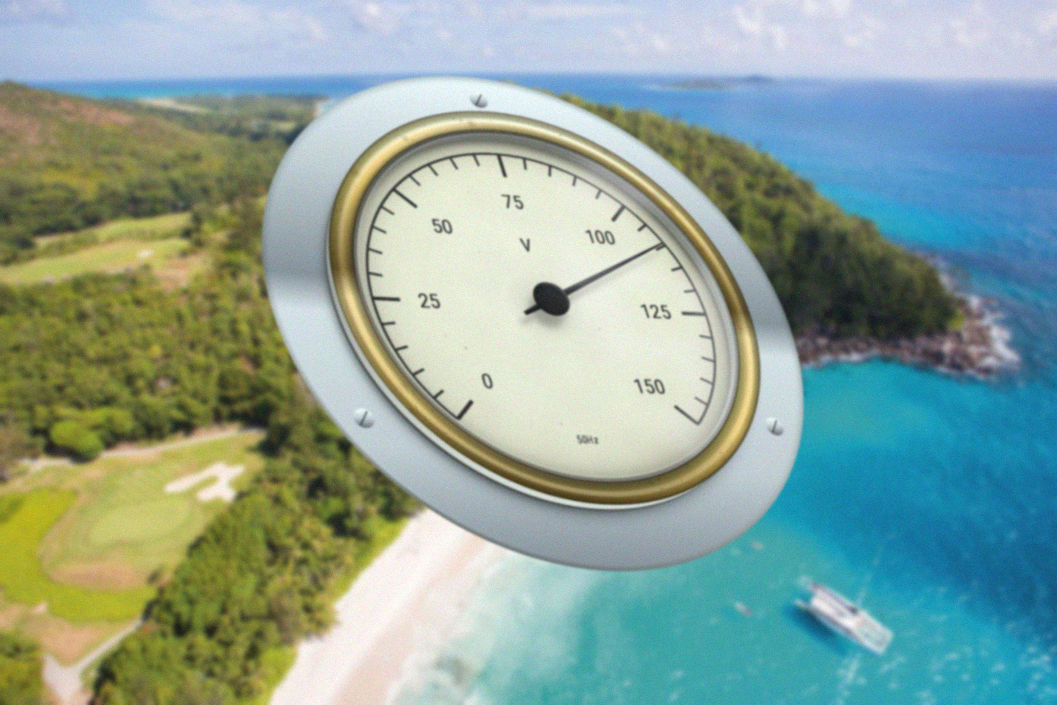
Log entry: 110 V
